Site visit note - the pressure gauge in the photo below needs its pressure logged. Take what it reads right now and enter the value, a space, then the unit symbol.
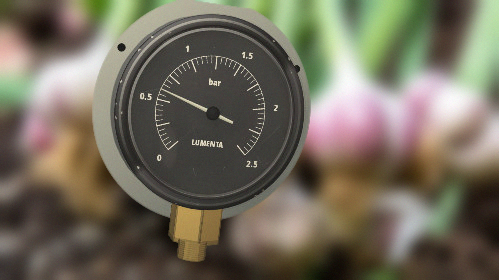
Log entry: 0.6 bar
